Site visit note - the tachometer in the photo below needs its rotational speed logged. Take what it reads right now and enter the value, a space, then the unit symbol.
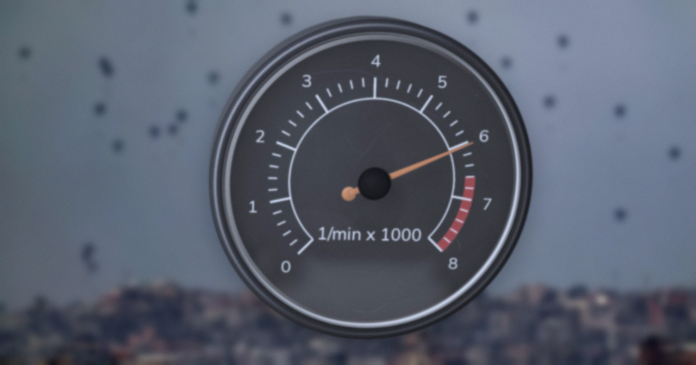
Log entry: 6000 rpm
